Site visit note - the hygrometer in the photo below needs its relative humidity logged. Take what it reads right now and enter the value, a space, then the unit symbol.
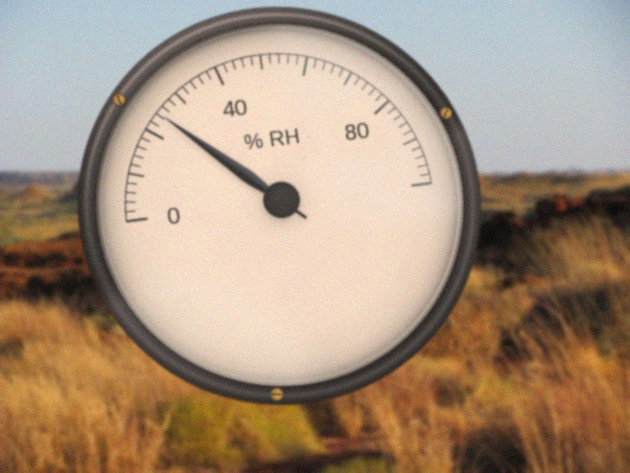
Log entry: 24 %
